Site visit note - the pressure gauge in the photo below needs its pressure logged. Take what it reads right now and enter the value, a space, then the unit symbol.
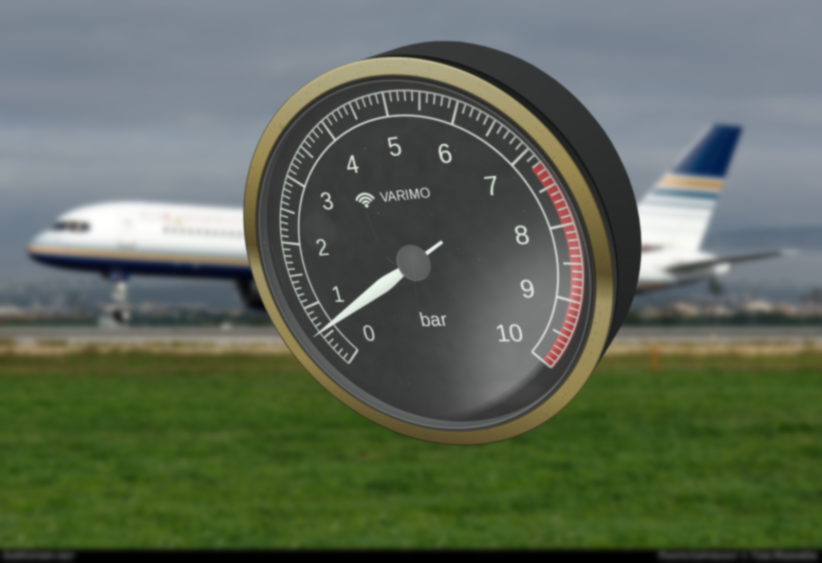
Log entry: 0.6 bar
